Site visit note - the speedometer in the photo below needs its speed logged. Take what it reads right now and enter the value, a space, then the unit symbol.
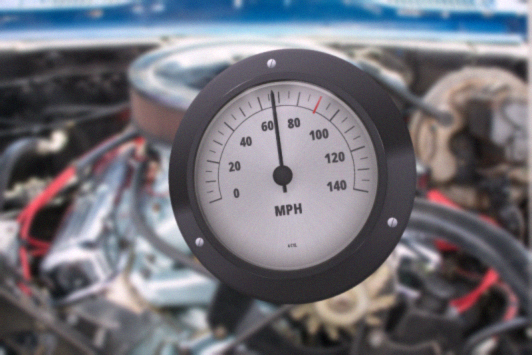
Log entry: 67.5 mph
